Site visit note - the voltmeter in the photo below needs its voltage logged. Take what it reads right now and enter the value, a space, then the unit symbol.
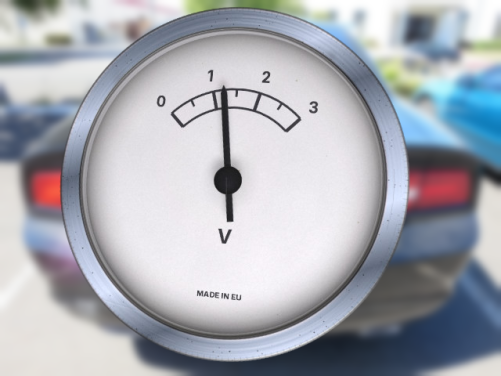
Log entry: 1.25 V
